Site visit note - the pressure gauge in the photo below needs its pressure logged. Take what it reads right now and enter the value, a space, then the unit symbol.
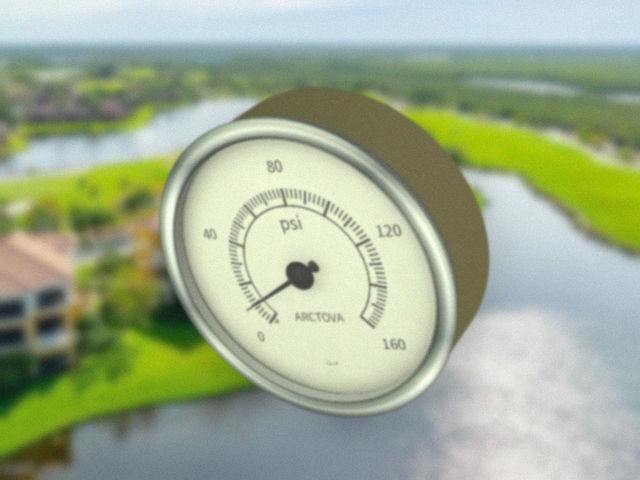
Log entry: 10 psi
